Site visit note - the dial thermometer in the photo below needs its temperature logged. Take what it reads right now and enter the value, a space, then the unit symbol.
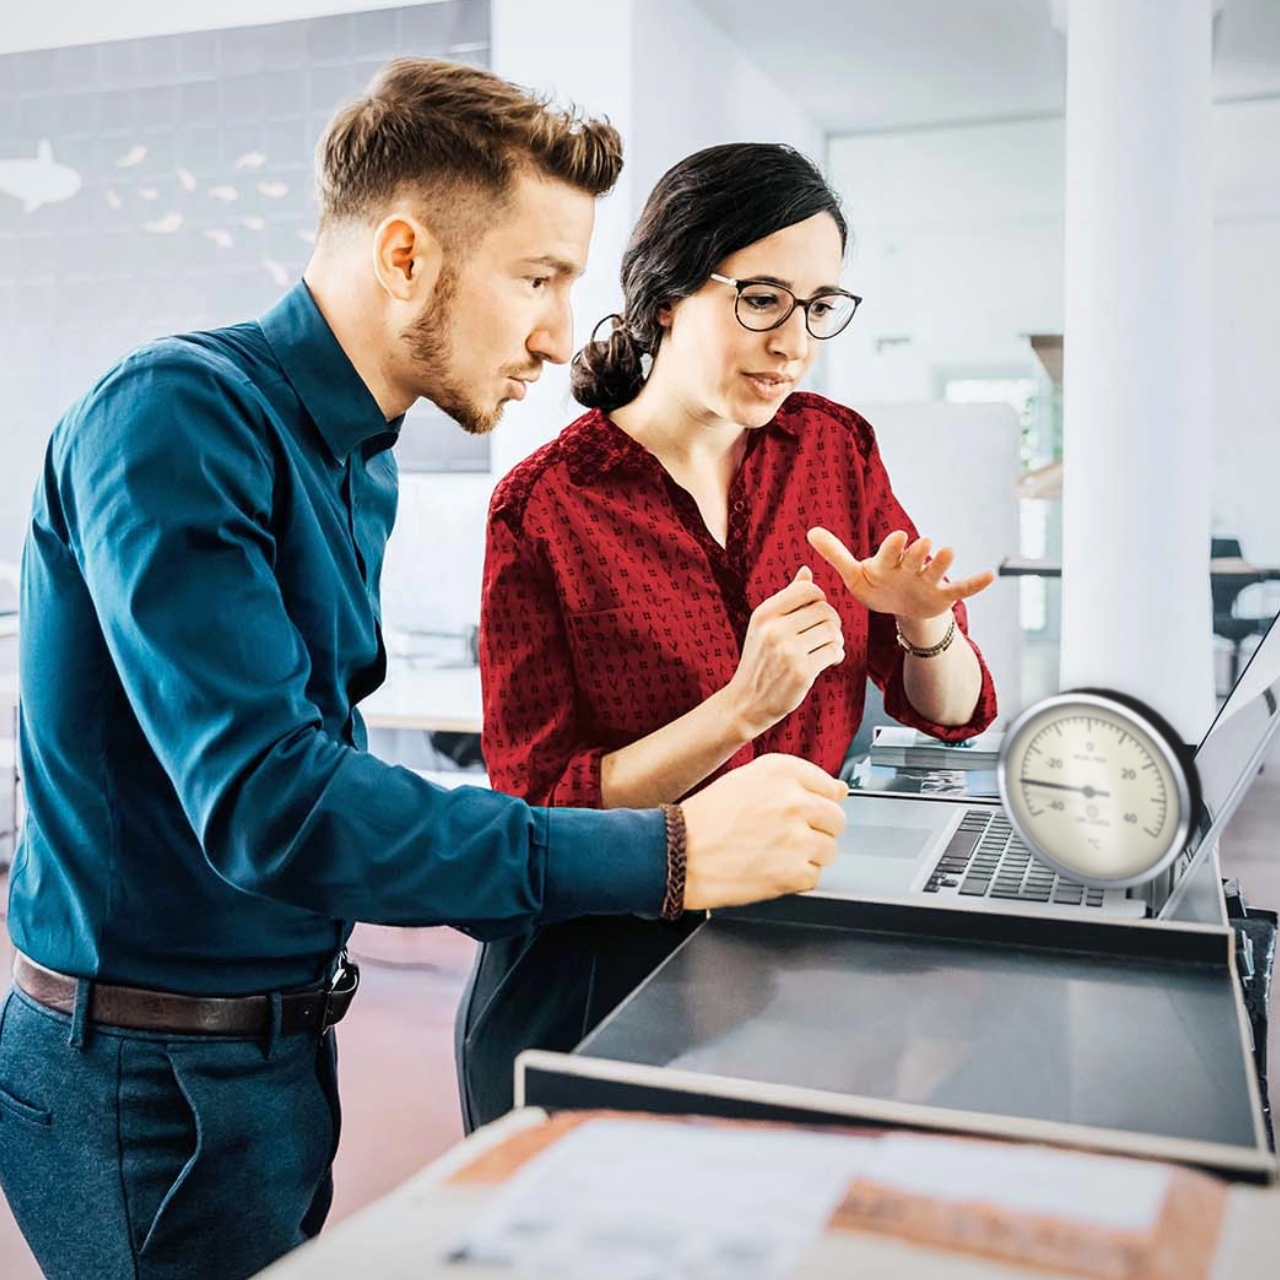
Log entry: -30 °C
